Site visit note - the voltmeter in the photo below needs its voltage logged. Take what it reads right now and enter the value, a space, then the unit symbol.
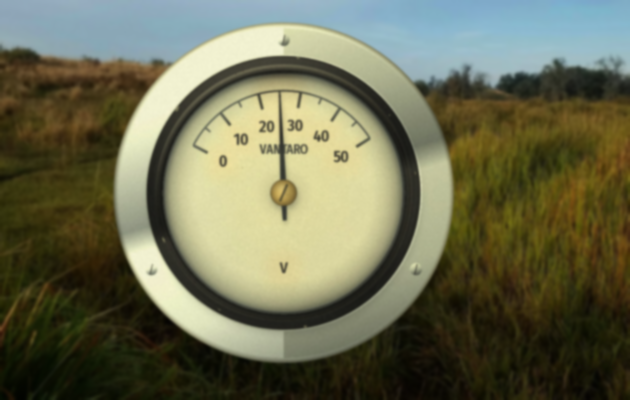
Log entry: 25 V
